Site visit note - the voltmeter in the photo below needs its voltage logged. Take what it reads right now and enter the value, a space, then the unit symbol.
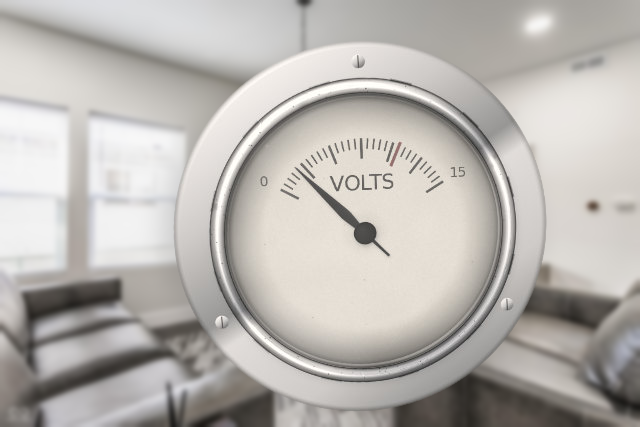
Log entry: 2 V
